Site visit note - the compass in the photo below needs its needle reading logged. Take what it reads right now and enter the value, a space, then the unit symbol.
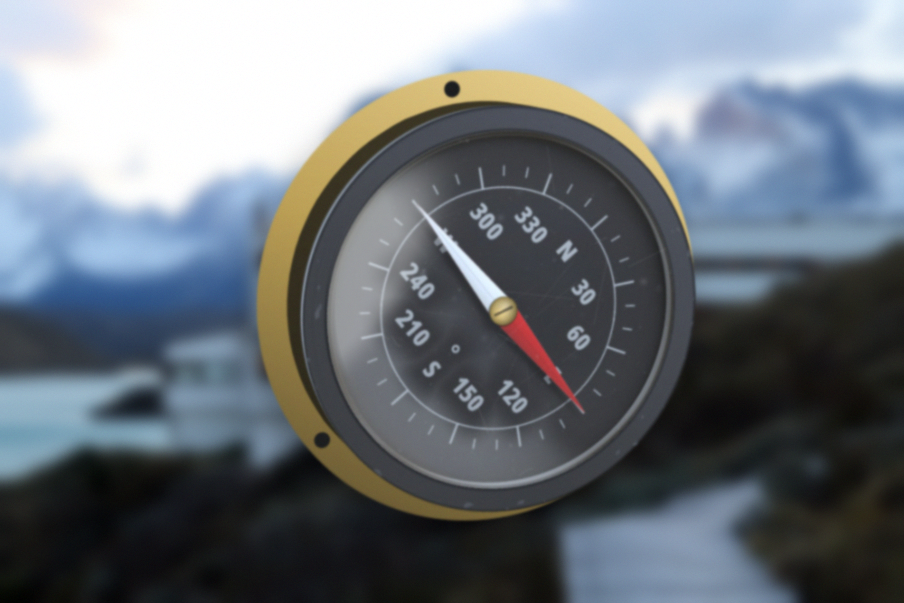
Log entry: 90 °
